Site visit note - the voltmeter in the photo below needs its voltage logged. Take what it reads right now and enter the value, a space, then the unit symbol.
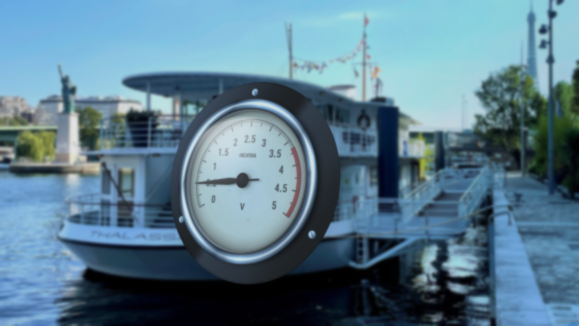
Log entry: 0.5 V
